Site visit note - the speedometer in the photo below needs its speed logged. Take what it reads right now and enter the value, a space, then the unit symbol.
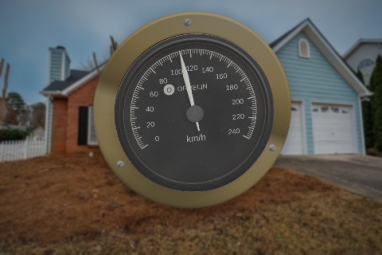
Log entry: 110 km/h
